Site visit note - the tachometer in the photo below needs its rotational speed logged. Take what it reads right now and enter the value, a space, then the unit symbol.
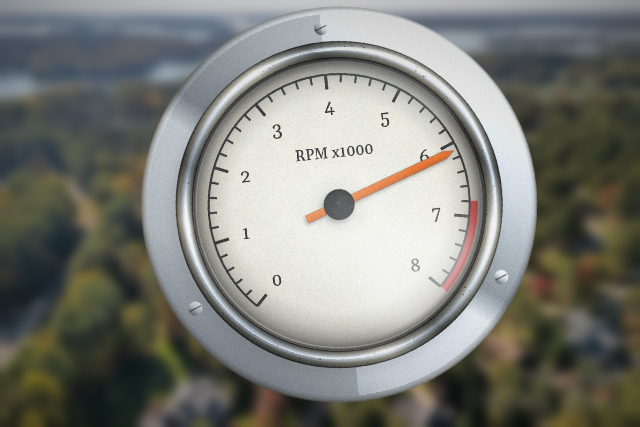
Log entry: 6100 rpm
